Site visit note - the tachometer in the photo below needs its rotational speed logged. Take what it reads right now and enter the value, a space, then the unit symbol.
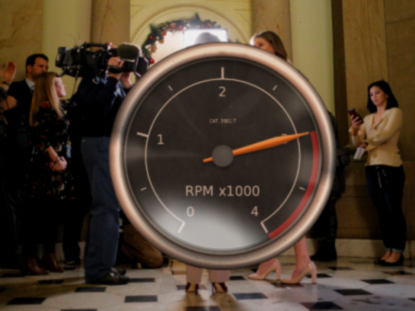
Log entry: 3000 rpm
